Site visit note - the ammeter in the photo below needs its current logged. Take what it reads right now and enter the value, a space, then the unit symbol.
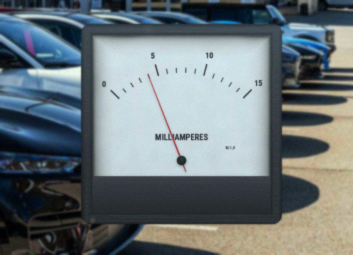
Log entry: 4 mA
